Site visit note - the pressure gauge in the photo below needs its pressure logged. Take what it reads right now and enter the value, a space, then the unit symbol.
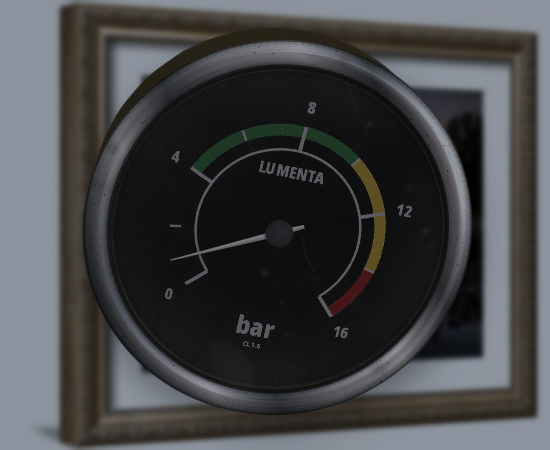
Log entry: 1 bar
